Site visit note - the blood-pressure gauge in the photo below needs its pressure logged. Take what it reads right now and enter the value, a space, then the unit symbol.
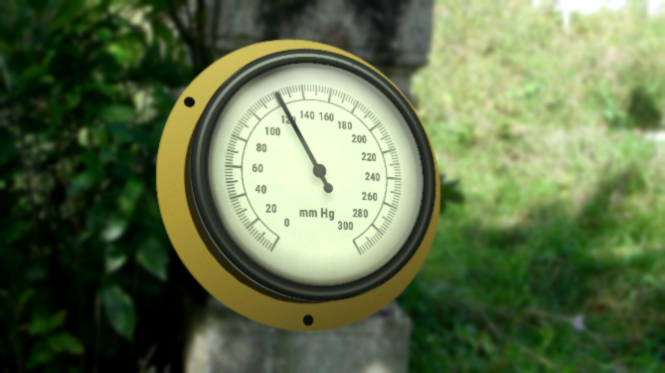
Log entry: 120 mmHg
